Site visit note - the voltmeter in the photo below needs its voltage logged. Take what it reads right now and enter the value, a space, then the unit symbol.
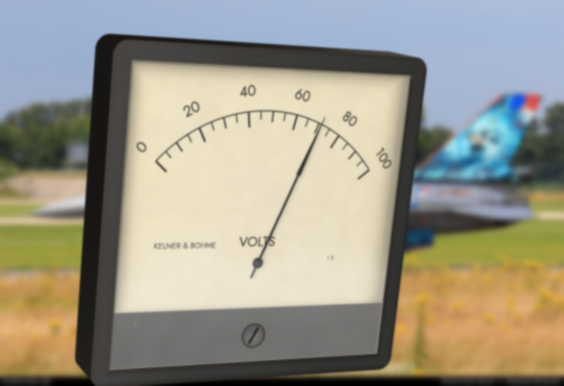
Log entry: 70 V
